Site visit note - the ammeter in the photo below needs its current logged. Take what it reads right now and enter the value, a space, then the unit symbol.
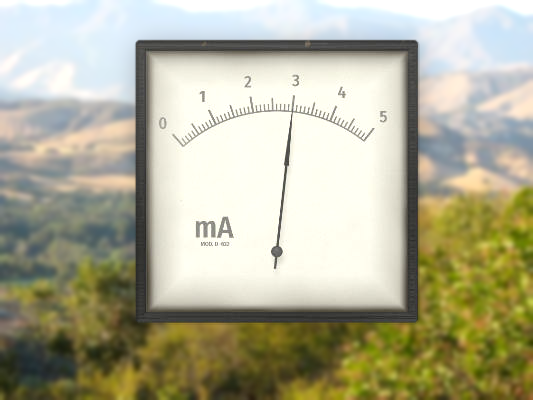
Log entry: 3 mA
